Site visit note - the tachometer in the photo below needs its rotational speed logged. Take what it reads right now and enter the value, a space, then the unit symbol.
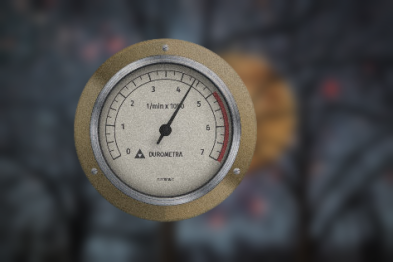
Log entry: 4375 rpm
